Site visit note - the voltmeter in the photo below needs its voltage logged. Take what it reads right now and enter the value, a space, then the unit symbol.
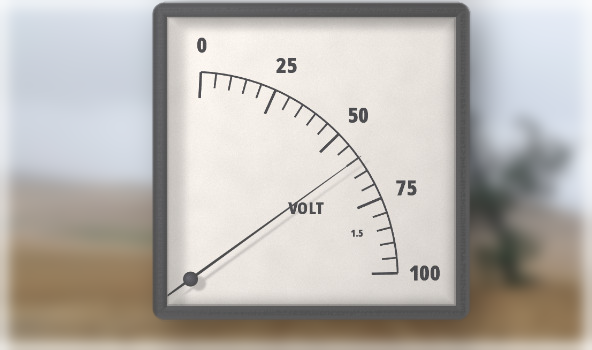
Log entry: 60 V
